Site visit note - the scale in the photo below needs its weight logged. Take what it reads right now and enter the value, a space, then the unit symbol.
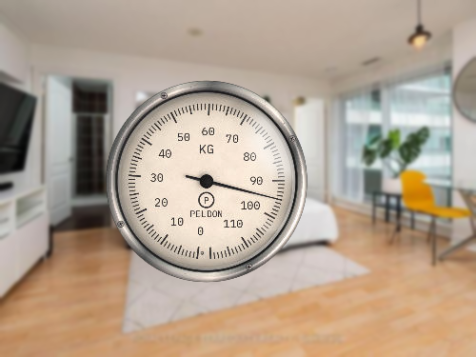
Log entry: 95 kg
